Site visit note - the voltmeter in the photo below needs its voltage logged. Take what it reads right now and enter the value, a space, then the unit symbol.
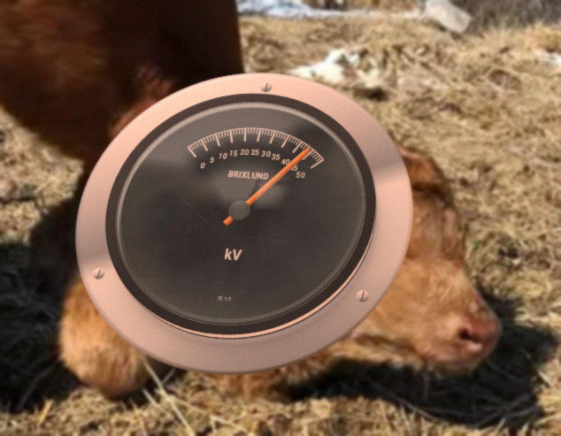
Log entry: 45 kV
